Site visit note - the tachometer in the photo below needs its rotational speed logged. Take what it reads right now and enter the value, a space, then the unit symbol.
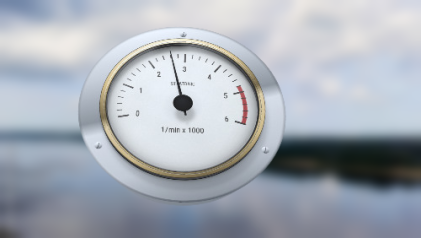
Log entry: 2600 rpm
